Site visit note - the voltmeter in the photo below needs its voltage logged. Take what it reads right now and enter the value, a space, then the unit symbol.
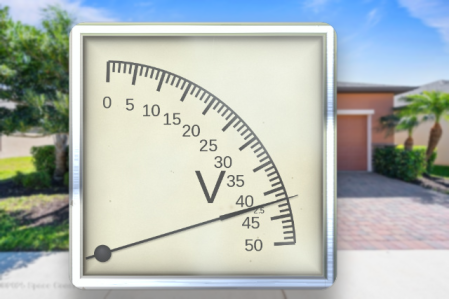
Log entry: 42 V
